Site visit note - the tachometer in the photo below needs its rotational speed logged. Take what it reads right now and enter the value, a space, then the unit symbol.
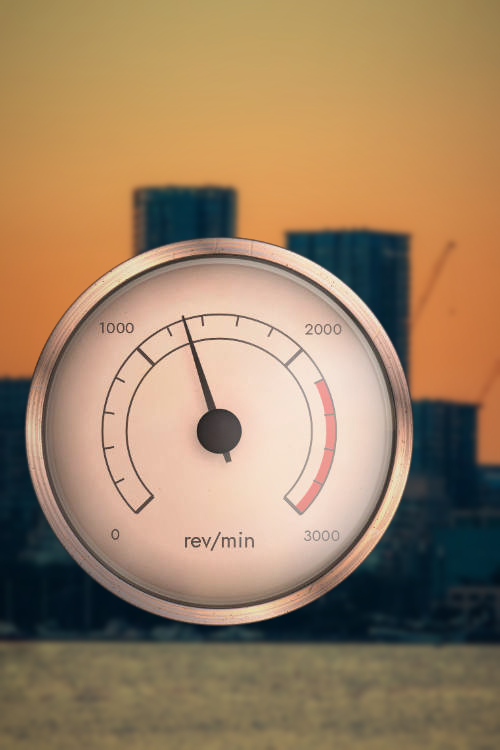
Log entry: 1300 rpm
